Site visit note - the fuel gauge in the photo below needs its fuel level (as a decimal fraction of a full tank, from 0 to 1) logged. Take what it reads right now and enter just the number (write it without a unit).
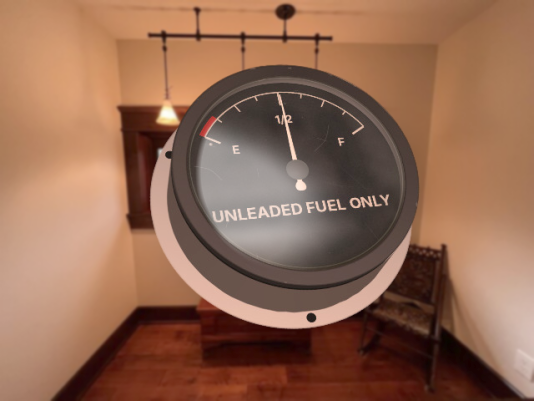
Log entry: 0.5
